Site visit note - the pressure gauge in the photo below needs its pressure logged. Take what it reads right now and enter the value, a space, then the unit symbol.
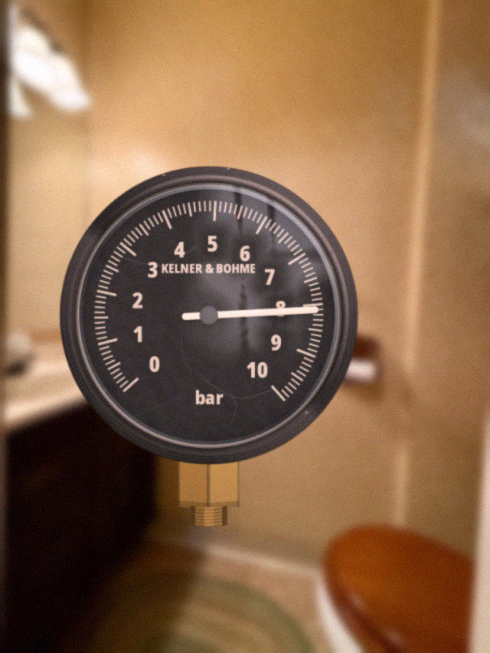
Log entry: 8.1 bar
